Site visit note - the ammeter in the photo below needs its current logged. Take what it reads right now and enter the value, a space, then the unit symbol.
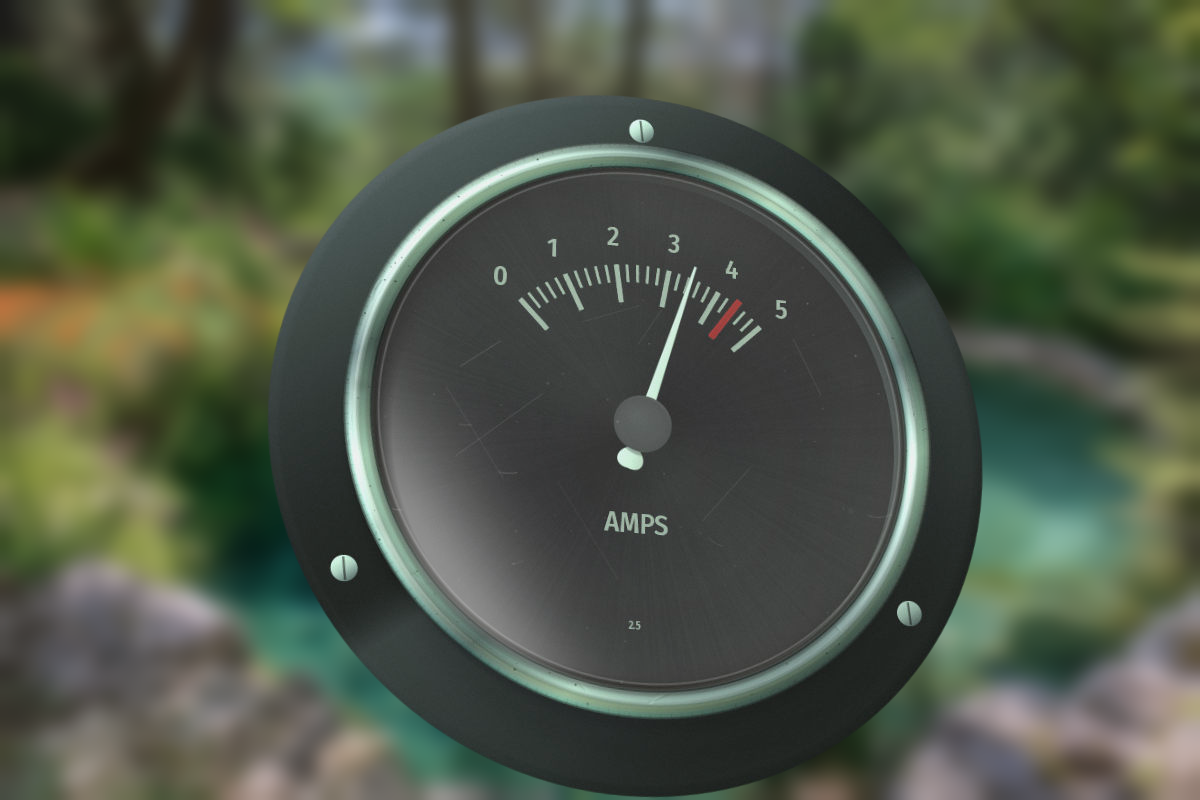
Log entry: 3.4 A
